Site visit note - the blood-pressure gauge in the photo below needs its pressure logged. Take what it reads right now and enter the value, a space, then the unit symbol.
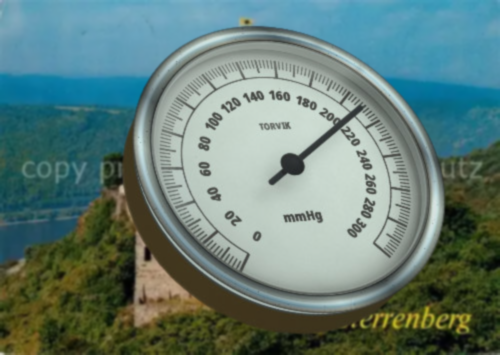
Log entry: 210 mmHg
